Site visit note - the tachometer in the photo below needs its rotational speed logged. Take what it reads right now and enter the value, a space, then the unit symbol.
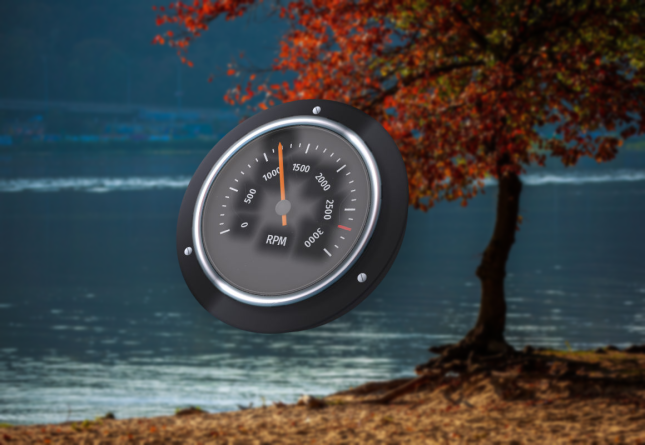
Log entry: 1200 rpm
